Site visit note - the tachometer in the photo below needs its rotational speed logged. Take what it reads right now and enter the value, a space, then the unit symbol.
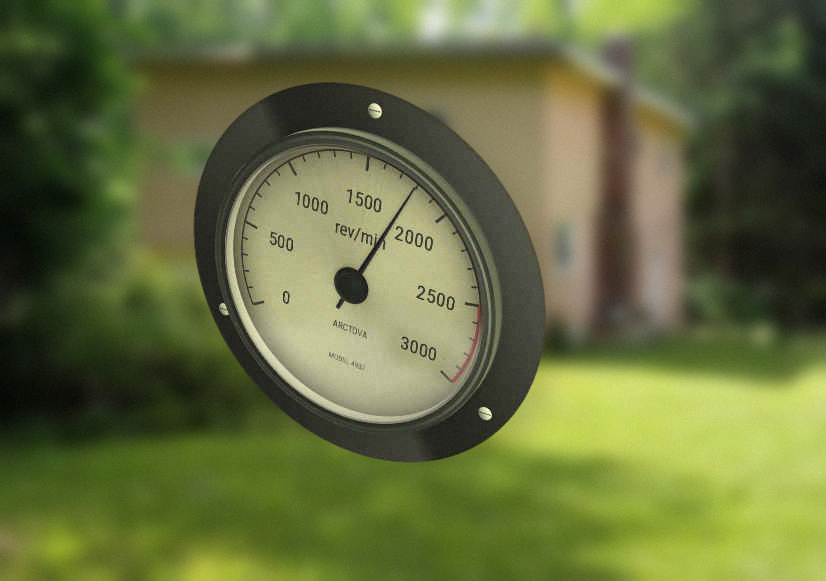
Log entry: 1800 rpm
